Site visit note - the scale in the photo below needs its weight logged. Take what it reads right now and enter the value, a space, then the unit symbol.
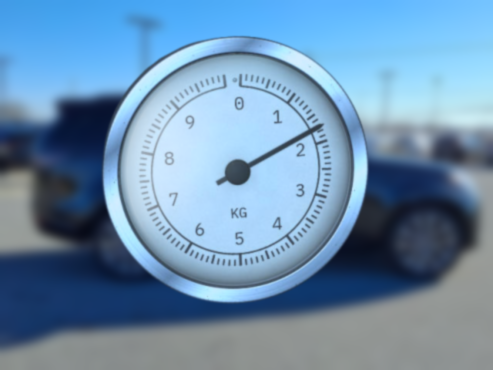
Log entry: 1.7 kg
